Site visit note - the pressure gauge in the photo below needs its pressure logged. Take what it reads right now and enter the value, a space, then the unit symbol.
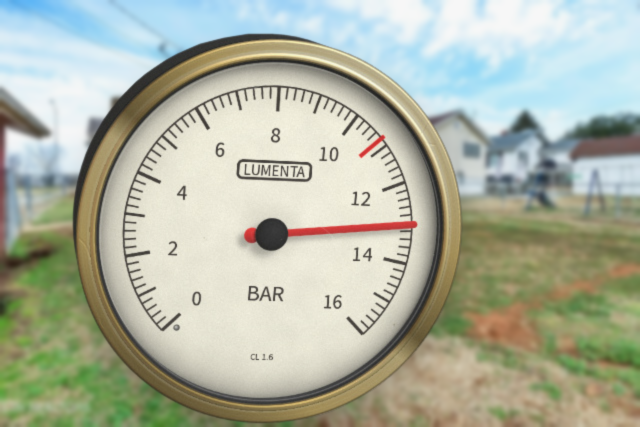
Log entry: 13 bar
